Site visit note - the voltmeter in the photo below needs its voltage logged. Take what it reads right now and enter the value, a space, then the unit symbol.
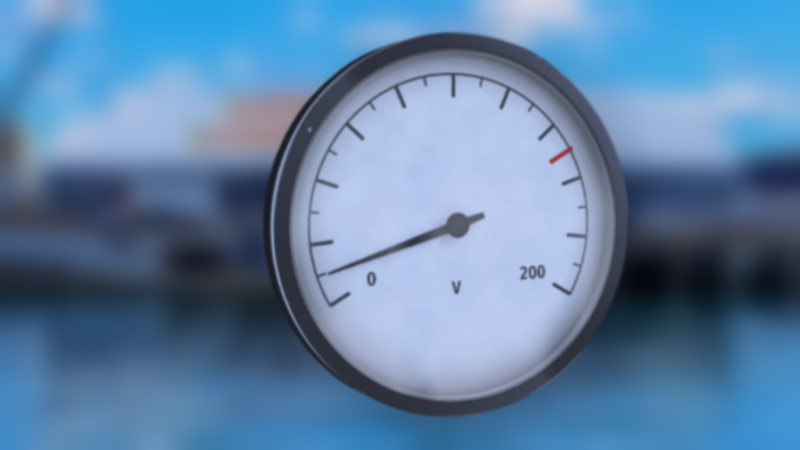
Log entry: 10 V
